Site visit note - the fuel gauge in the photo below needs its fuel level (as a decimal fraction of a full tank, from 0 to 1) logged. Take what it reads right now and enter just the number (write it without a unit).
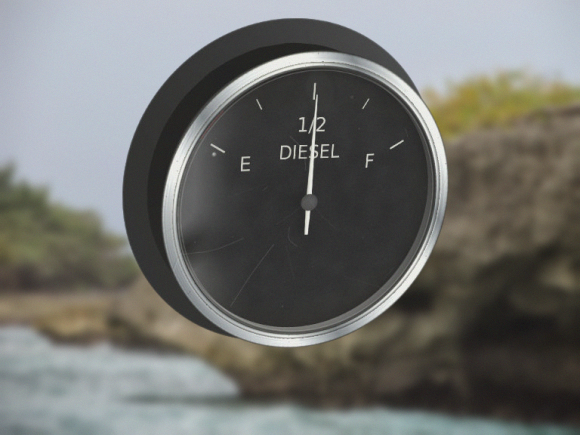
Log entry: 0.5
